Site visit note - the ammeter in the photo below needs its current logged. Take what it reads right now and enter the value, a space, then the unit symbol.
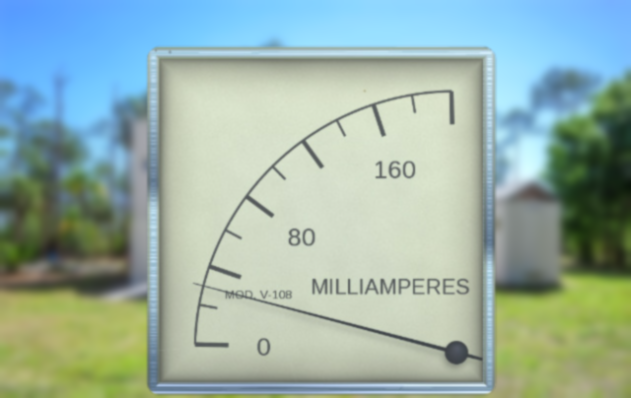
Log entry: 30 mA
